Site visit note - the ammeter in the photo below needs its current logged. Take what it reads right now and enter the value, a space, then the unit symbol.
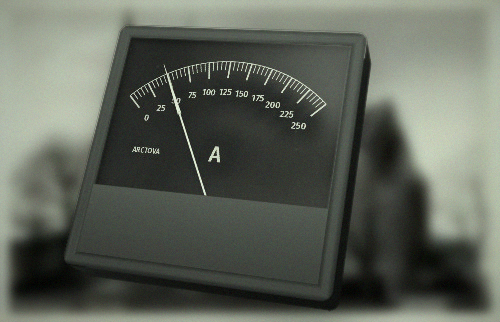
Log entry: 50 A
